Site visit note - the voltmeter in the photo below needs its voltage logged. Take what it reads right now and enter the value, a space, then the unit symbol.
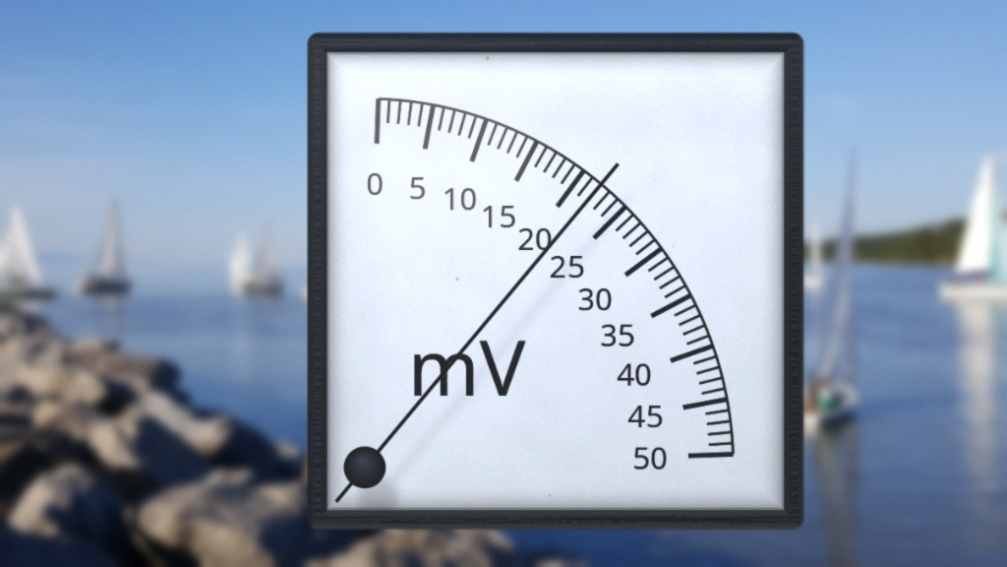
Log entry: 22 mV
